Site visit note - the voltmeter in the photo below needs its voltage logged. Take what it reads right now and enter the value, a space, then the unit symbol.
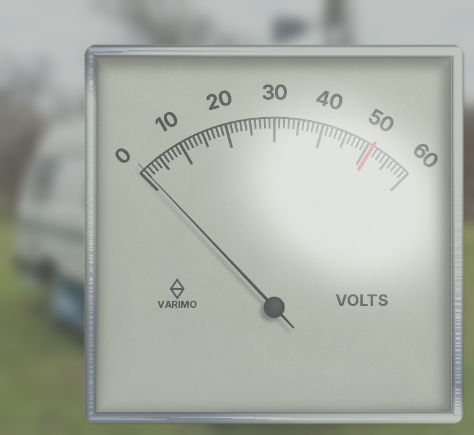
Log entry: 1 V
